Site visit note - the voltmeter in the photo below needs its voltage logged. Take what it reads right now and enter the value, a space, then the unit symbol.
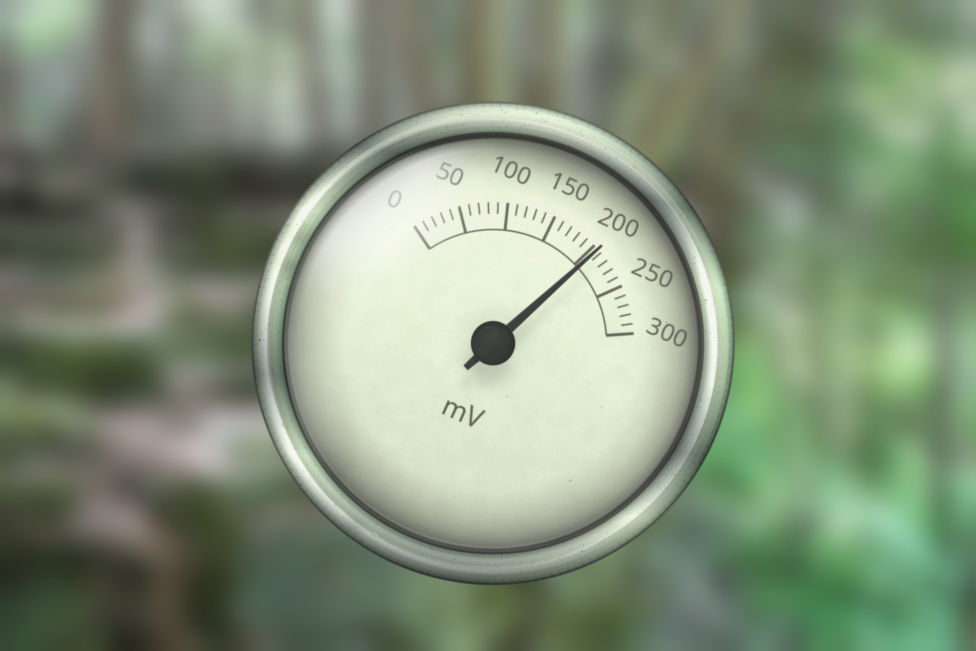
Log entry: 205 mV
